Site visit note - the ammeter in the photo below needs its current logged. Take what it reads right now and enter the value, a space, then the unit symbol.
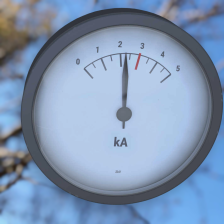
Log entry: 2.25 kA
